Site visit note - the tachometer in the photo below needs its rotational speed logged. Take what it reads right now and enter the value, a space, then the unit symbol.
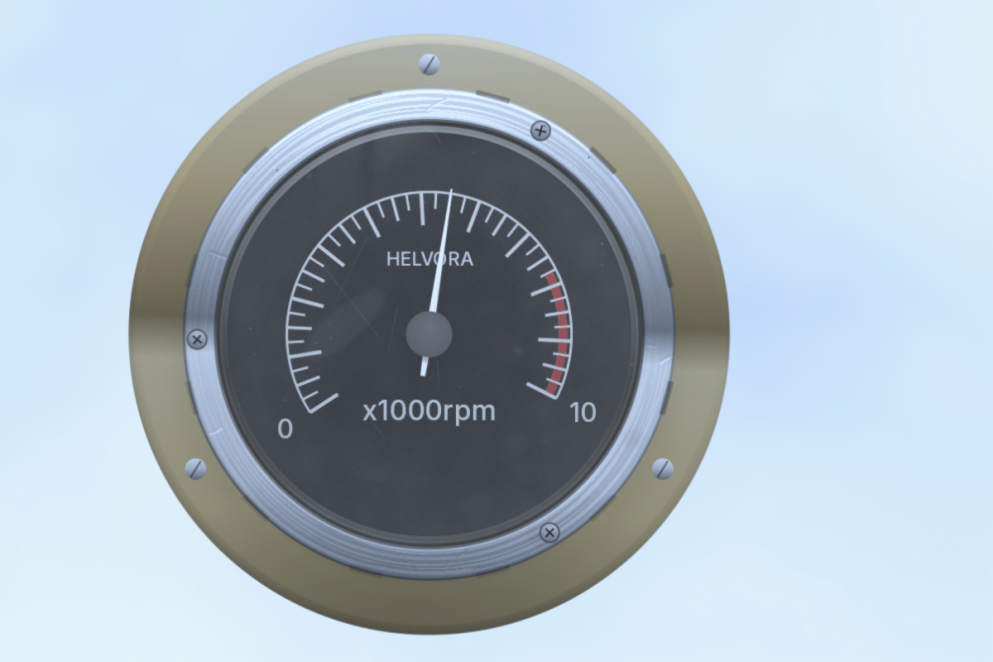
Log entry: 5500 rpm
